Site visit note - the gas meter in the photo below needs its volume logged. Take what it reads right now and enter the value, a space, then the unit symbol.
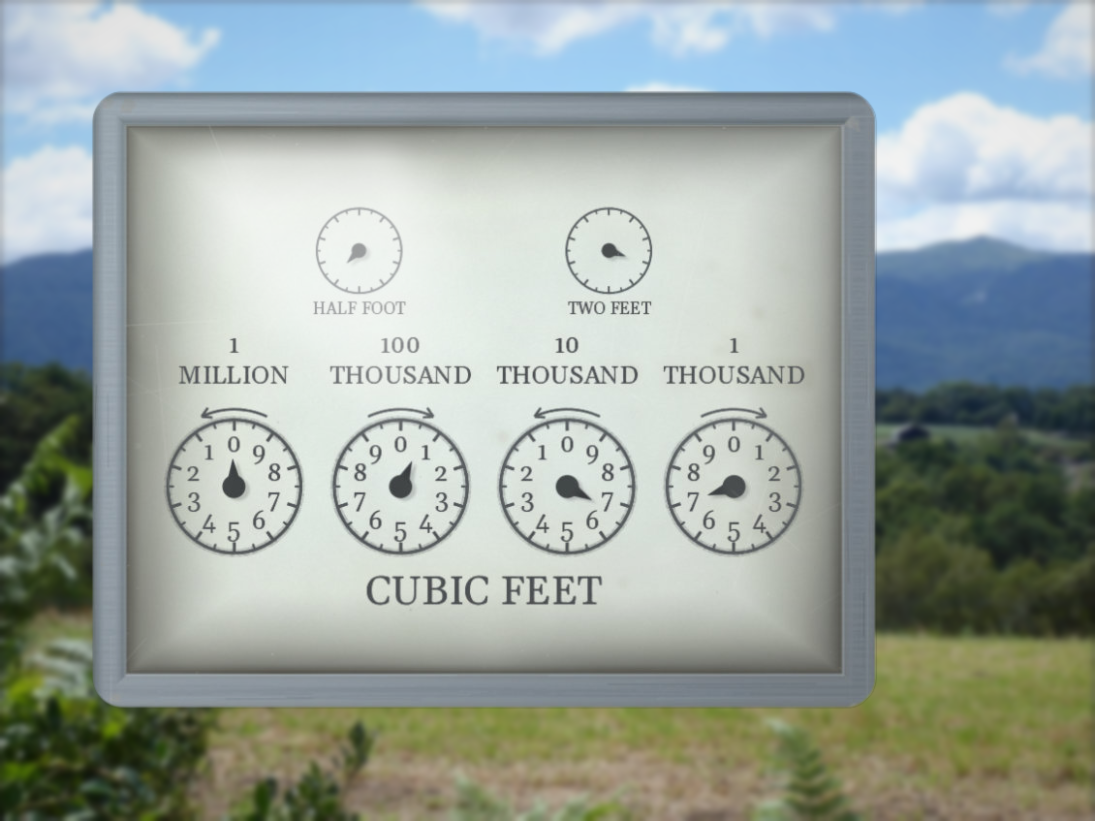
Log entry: 6700 ft³
